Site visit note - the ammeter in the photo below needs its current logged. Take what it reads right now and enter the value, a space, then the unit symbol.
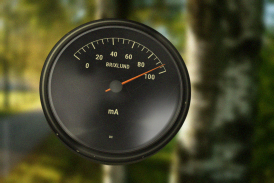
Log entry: 95 mA
